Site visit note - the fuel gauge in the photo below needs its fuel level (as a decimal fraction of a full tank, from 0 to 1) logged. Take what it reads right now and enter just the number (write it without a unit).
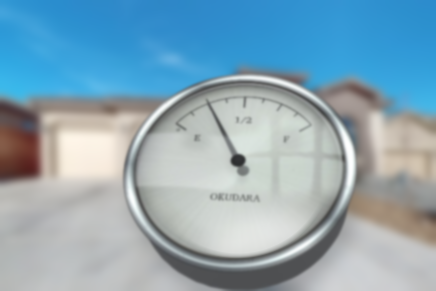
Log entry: 0.25
